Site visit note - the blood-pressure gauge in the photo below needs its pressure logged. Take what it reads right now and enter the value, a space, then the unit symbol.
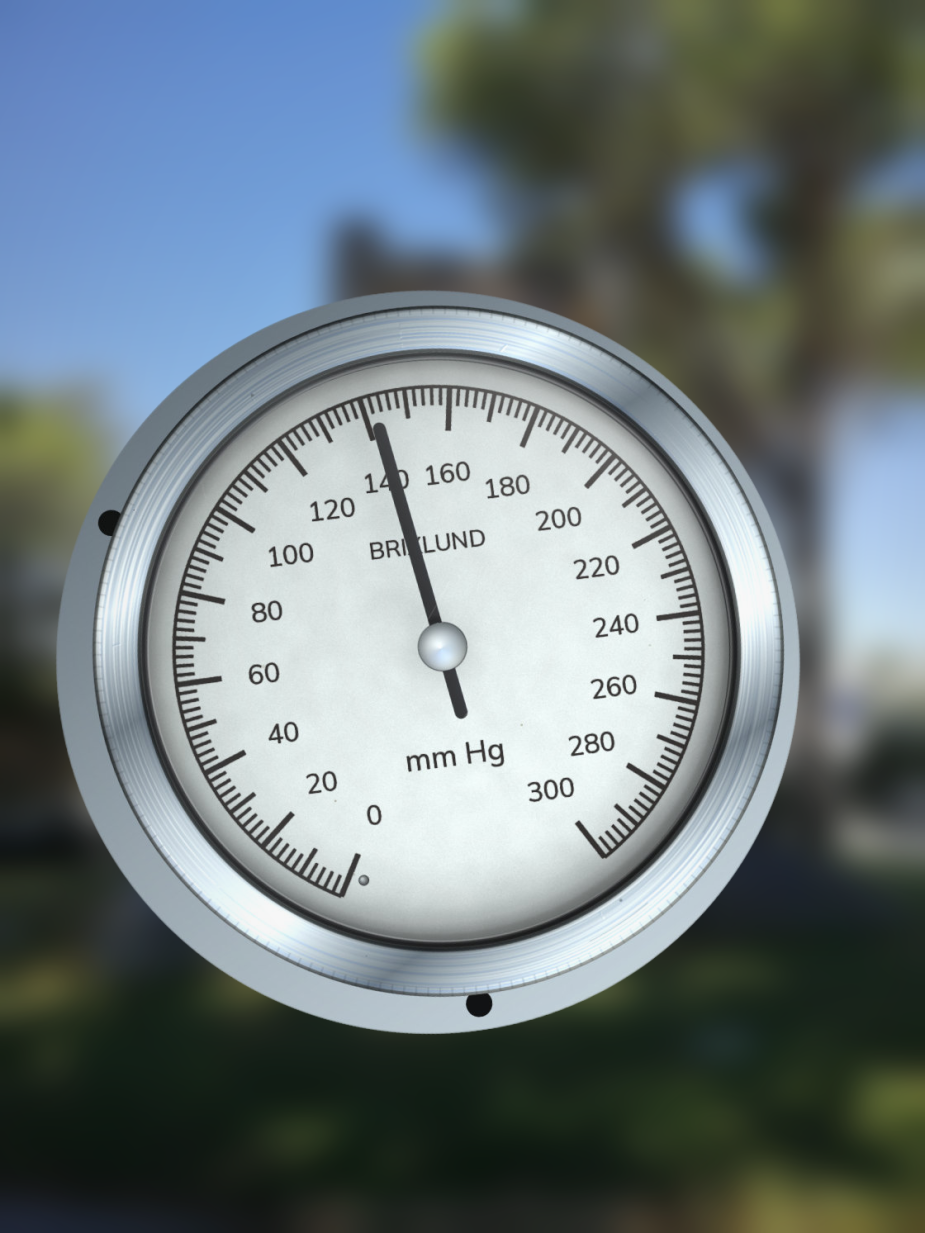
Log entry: 142 mmHg
